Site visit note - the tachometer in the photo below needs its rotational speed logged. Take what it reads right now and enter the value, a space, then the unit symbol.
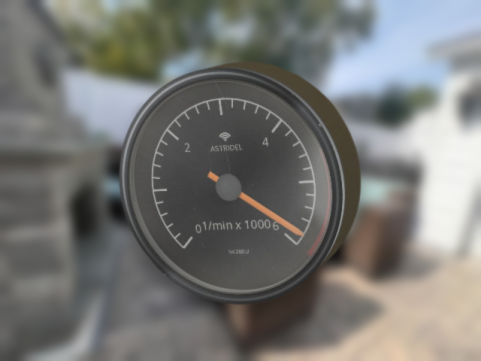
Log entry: 5800 rpm
